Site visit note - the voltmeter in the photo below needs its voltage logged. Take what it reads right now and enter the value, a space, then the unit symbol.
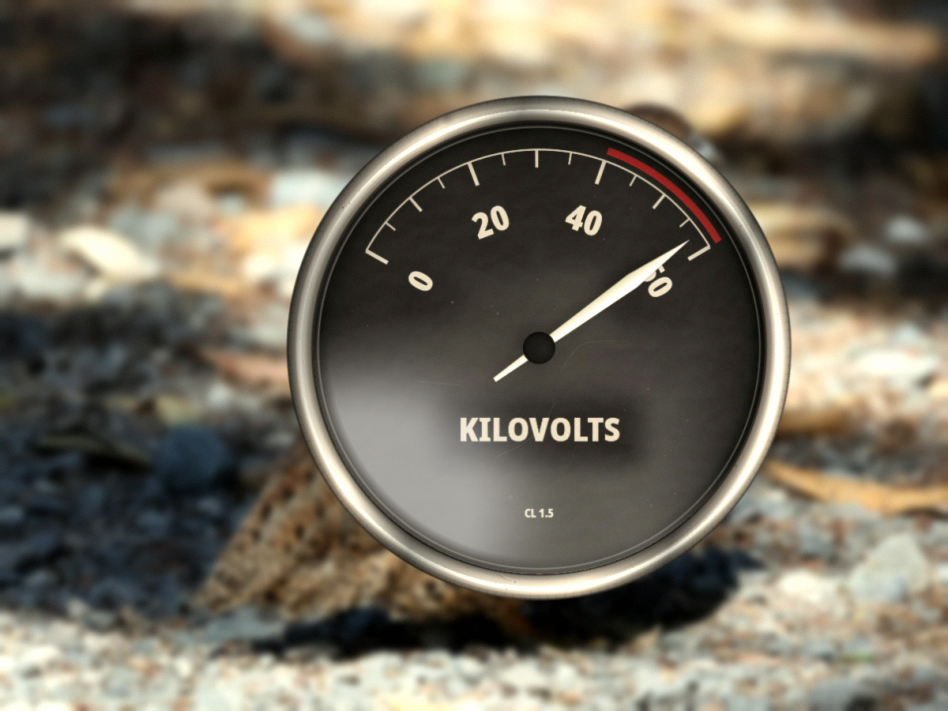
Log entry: 57.5 kV
